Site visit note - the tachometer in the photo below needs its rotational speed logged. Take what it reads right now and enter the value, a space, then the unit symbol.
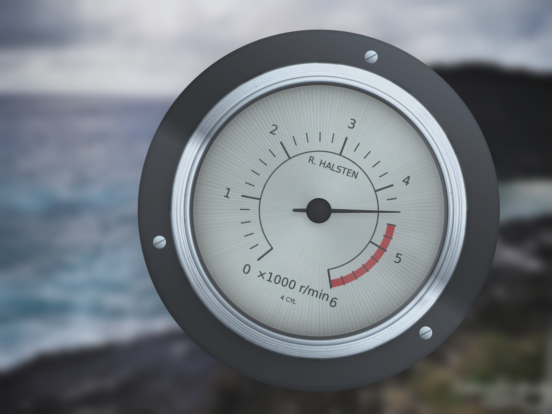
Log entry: 4400 rpm
